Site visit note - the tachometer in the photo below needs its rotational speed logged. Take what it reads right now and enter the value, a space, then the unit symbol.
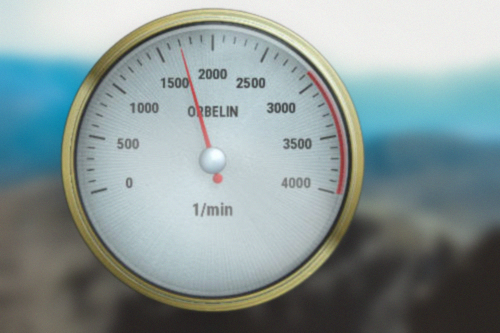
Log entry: 1700 rpm
